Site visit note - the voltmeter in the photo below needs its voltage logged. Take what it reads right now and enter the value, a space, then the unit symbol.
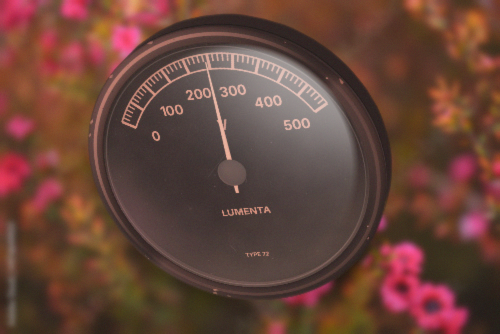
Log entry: 250 V
